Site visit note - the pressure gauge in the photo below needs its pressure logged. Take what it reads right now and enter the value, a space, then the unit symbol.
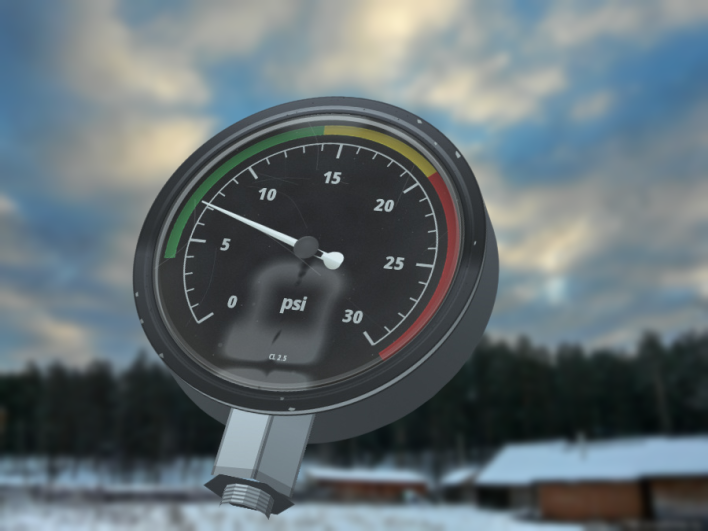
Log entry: 7 psi
